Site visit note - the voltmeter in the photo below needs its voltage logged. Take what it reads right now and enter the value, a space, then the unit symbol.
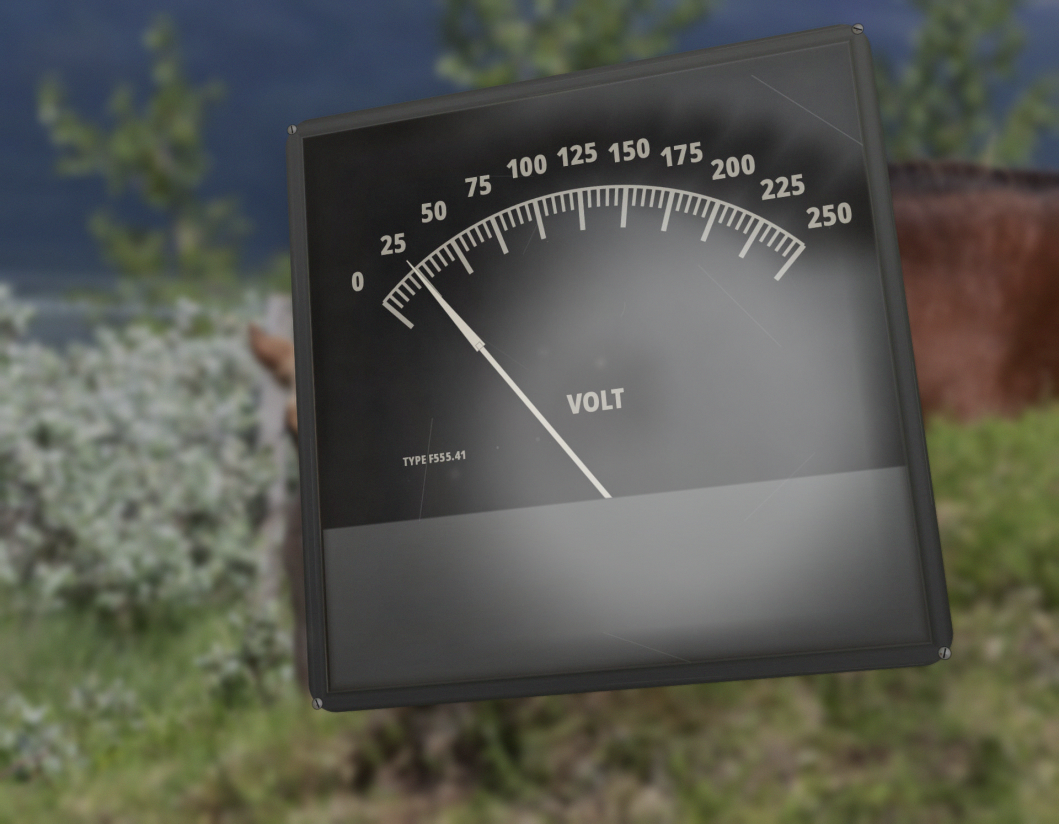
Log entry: 25 V
